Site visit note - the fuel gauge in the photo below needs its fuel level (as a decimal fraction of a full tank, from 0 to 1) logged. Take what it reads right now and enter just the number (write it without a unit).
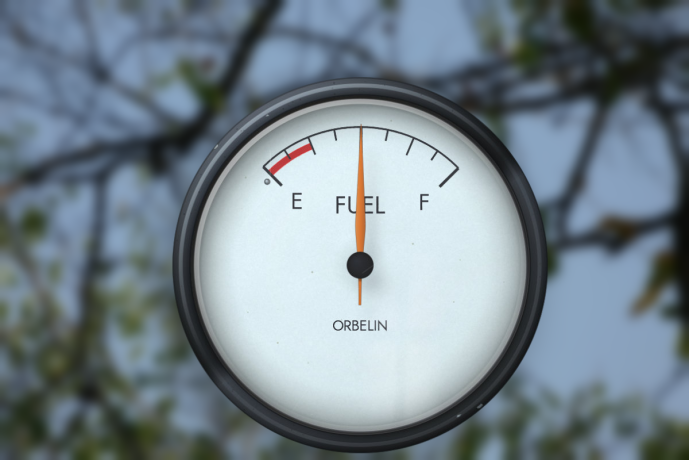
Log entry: 0.5
